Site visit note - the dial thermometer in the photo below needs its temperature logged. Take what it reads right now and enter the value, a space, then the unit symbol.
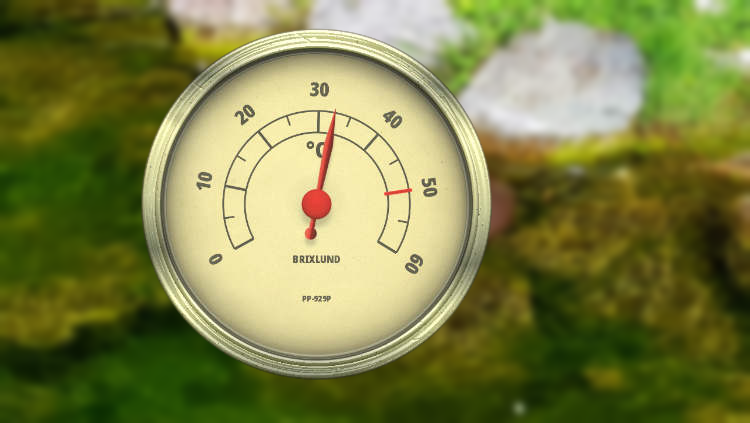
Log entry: 32.5 °C
